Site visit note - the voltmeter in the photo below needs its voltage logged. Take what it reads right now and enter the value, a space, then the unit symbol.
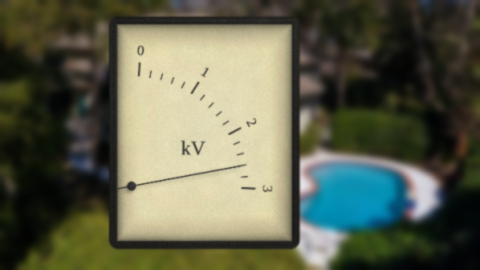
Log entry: 2.6 kV
